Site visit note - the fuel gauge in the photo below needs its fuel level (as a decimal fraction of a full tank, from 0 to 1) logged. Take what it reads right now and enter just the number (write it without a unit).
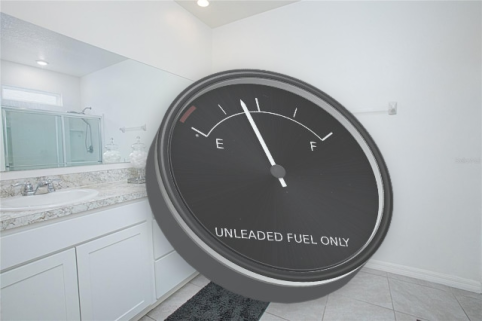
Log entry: 0.375
